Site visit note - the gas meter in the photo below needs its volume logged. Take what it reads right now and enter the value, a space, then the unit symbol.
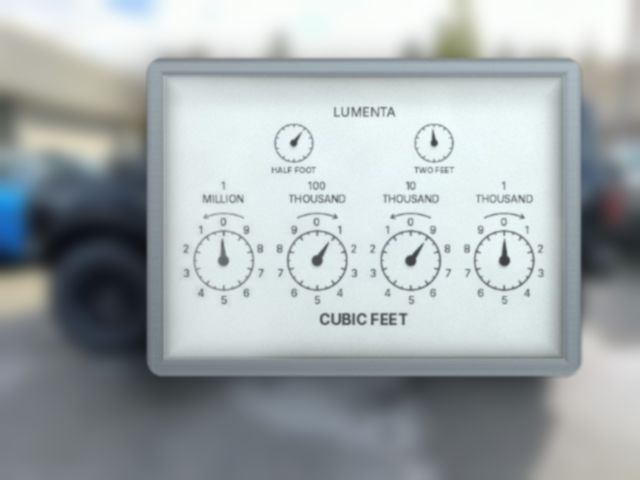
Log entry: 9000 ft³
